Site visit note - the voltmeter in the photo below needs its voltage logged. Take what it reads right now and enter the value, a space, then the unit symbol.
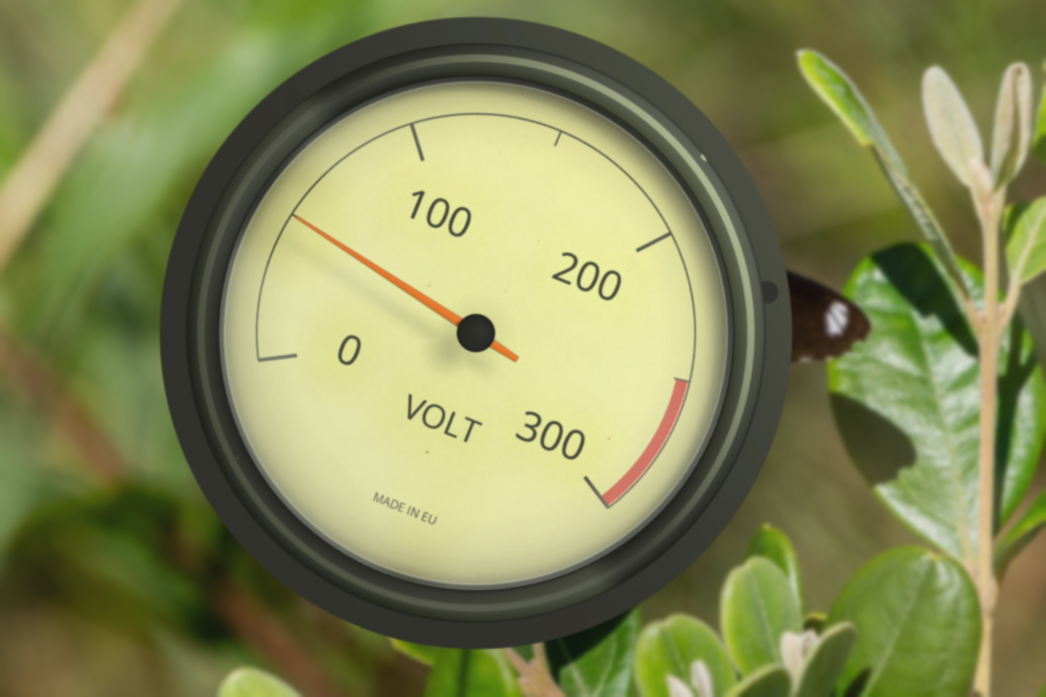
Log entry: 50 V
